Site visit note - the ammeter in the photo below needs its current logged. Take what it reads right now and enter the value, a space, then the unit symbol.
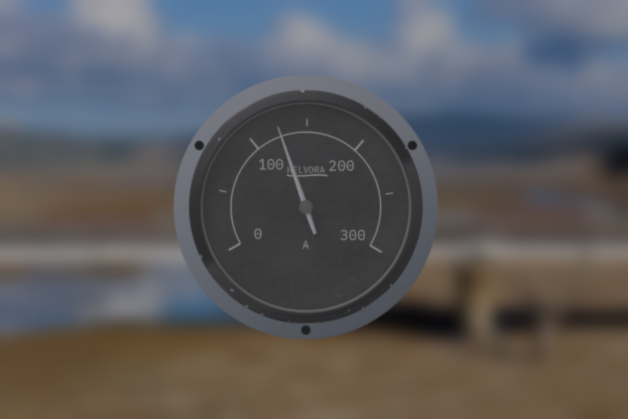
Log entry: 125 A
